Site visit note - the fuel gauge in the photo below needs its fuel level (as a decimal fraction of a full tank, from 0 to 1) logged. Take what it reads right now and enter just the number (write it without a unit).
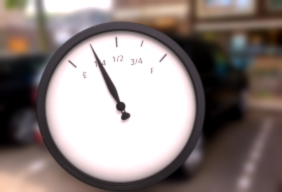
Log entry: 0.25
